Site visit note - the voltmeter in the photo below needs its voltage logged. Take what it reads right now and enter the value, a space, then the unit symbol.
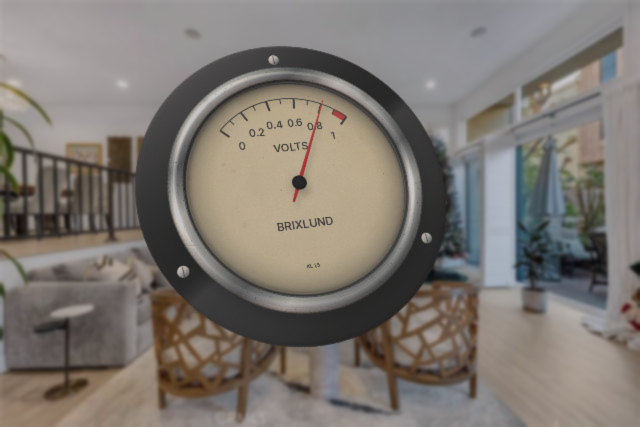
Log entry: 0.8 V
